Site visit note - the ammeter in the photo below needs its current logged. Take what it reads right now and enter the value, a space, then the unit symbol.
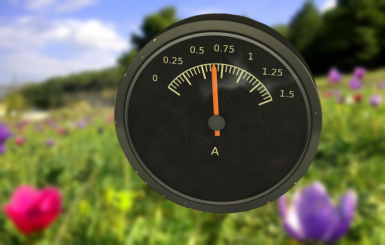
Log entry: 0.65 A
